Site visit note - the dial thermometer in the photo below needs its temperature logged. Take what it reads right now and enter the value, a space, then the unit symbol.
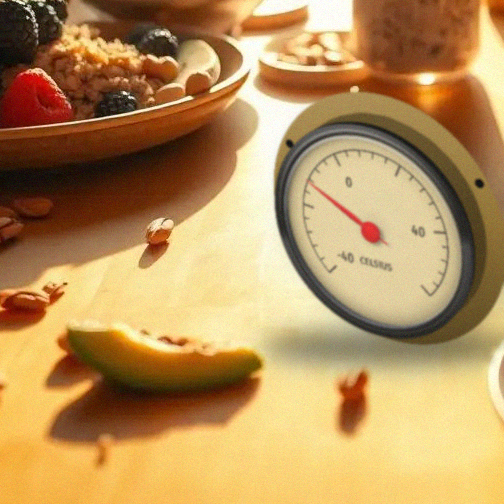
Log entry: -12 °C
